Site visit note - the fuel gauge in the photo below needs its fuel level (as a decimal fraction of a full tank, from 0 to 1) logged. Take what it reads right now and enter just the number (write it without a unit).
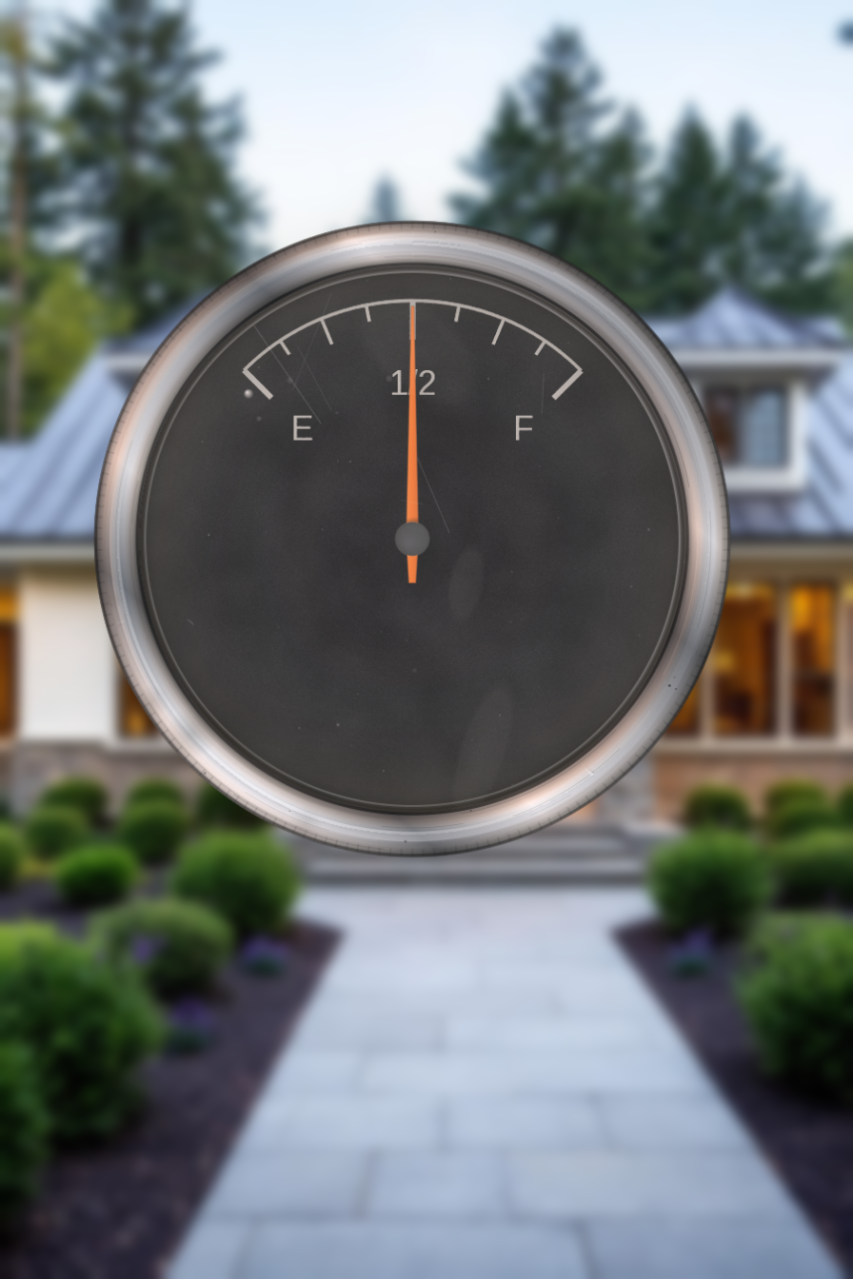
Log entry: 0.5
